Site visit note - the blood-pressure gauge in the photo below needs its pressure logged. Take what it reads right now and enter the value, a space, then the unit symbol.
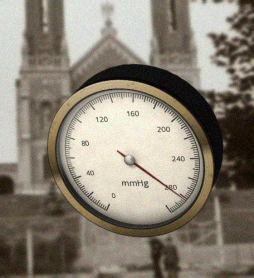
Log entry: 280 mmHg
